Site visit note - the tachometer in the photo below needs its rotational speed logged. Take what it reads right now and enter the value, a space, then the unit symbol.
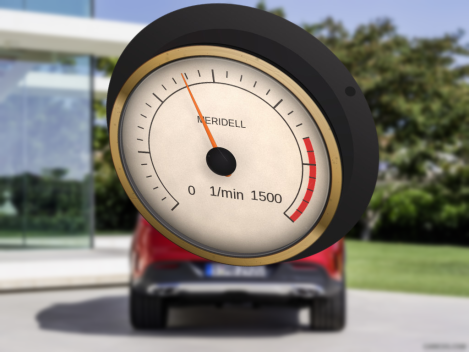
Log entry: 650 rpm
